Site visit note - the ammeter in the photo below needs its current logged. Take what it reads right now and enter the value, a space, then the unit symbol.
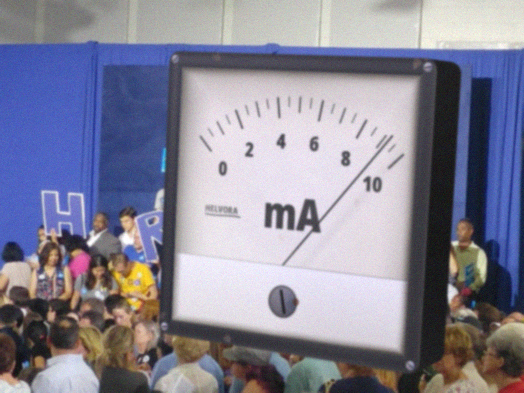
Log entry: 9.25 mA
